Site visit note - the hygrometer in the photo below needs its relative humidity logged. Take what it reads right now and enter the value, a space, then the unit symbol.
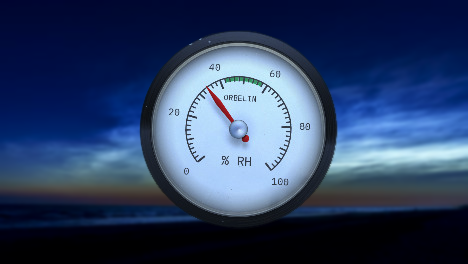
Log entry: 34 %
